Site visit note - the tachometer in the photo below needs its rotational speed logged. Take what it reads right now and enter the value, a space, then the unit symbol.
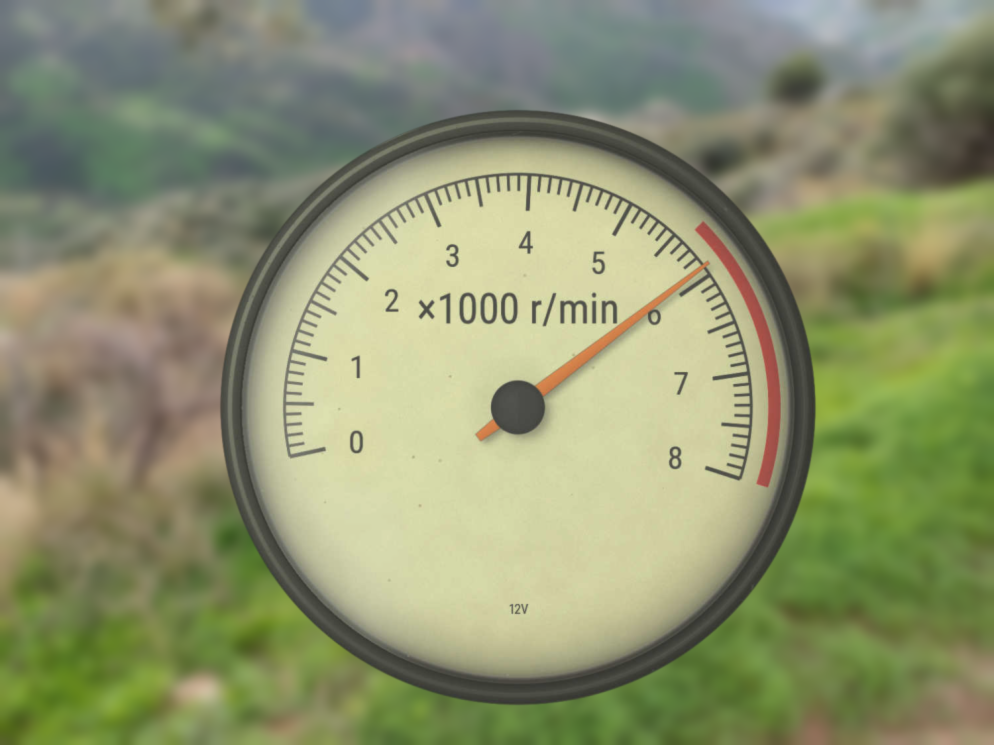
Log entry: 5900 rpm
